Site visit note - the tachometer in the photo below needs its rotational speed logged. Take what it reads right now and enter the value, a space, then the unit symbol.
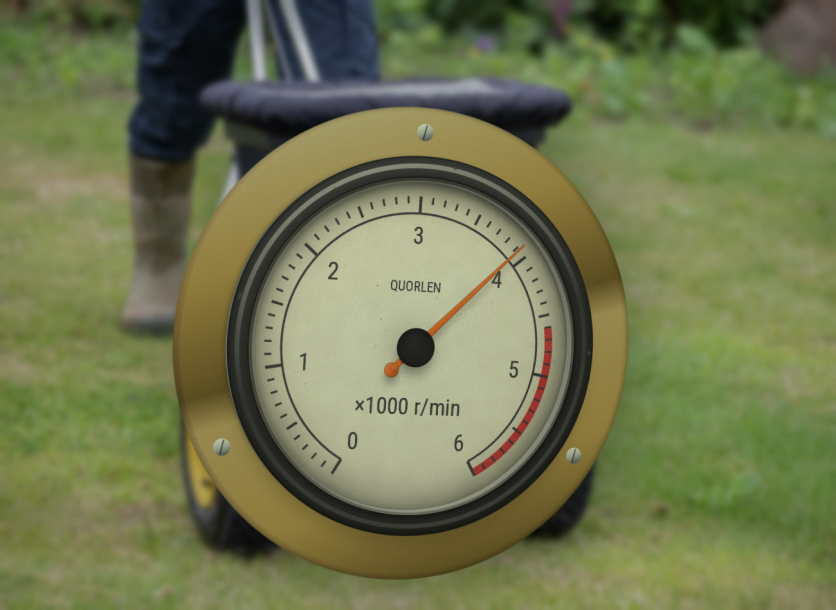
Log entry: 3900 rpm
